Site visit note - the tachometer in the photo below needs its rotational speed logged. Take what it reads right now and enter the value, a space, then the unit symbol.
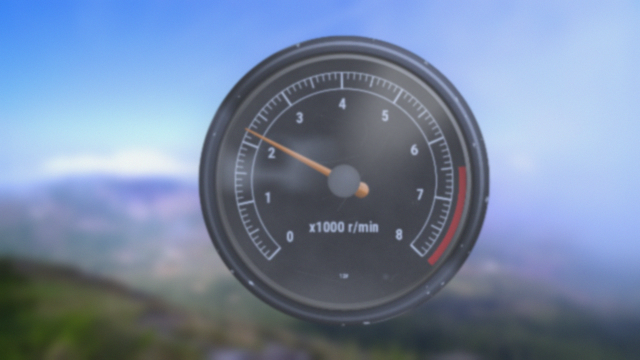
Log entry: 2200 rpm
